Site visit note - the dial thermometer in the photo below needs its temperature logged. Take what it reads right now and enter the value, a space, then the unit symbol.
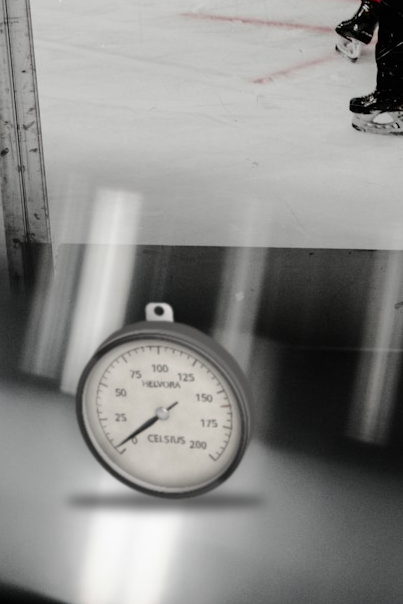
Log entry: 5 °C
